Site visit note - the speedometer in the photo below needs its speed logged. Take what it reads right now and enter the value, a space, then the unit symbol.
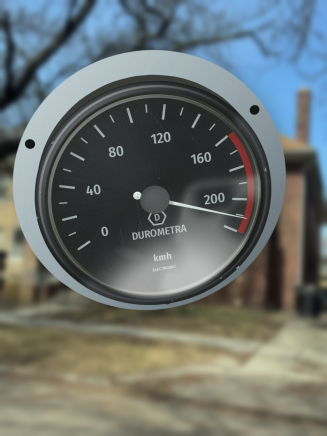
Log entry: 210 km/h
